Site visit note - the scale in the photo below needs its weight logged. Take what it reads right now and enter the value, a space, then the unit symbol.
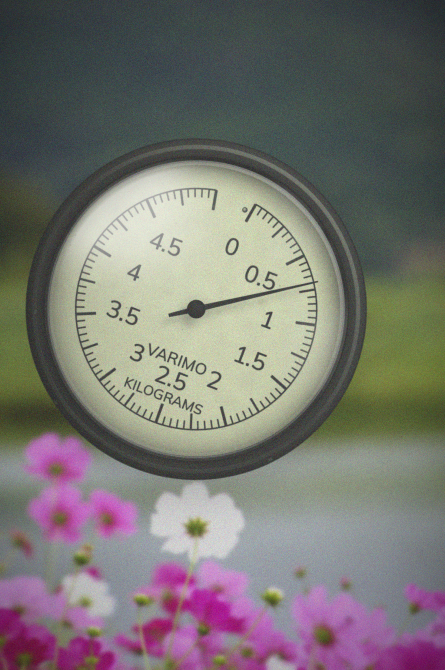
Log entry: 0.7 kg
